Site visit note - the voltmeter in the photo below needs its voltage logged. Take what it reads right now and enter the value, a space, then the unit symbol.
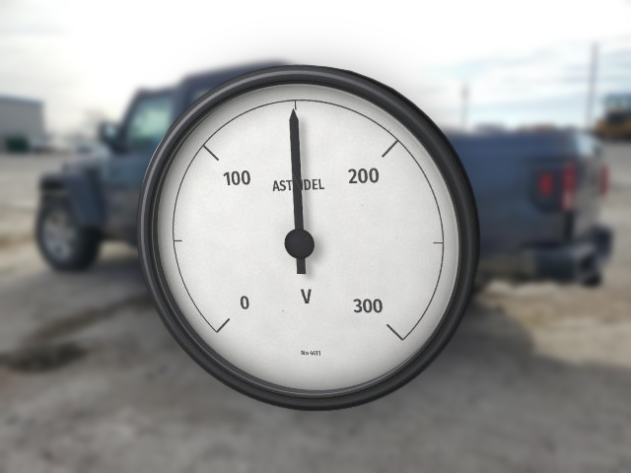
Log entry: 150 V
